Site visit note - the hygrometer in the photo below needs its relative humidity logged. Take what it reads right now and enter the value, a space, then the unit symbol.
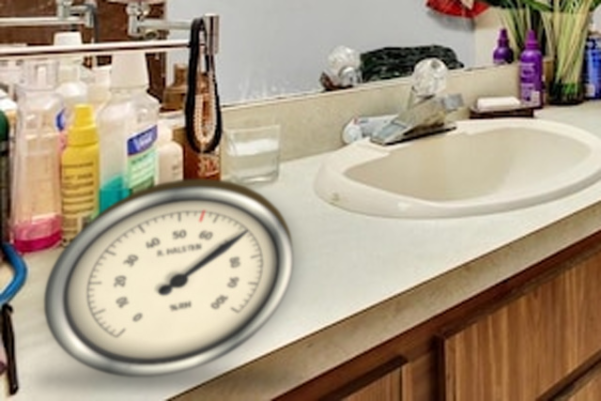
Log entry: 70 %
